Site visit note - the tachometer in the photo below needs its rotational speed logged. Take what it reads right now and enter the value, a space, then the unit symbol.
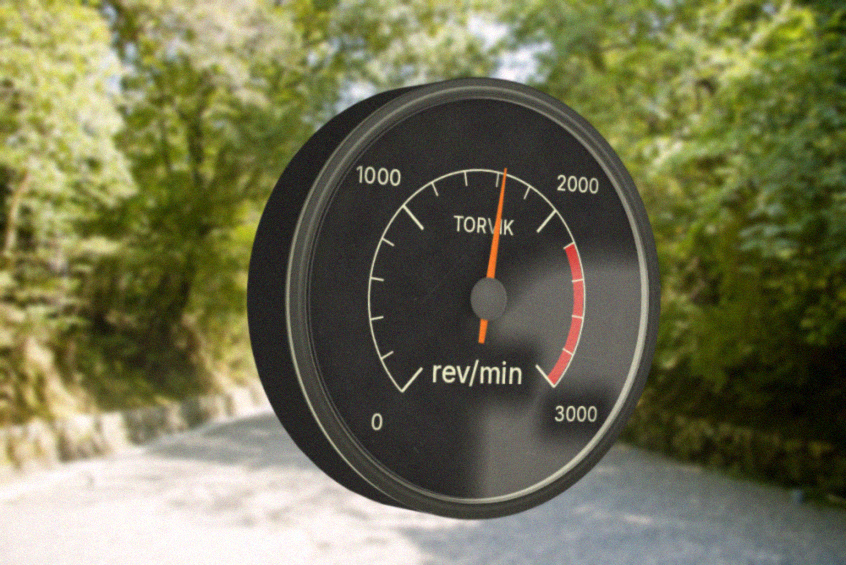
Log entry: 1600 rpm
